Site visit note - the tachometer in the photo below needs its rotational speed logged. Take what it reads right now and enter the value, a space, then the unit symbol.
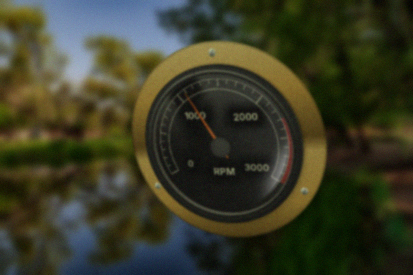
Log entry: 1100 rpm
